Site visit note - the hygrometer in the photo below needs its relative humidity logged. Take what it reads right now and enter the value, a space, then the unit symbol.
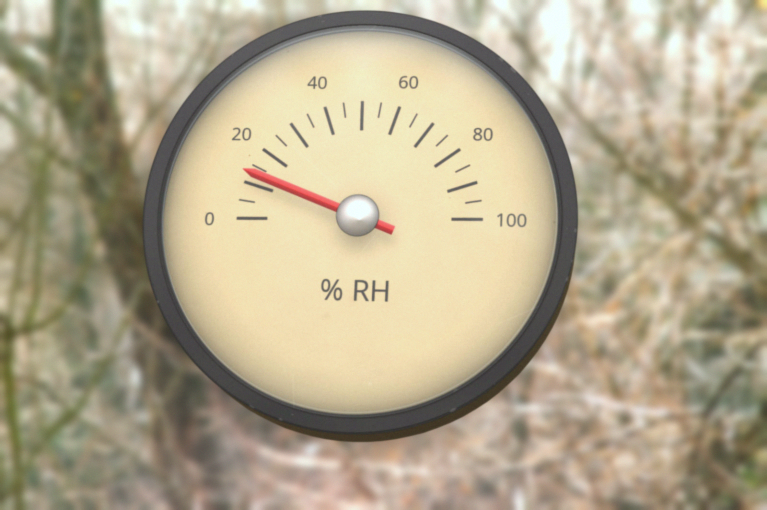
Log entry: 12.5 %
